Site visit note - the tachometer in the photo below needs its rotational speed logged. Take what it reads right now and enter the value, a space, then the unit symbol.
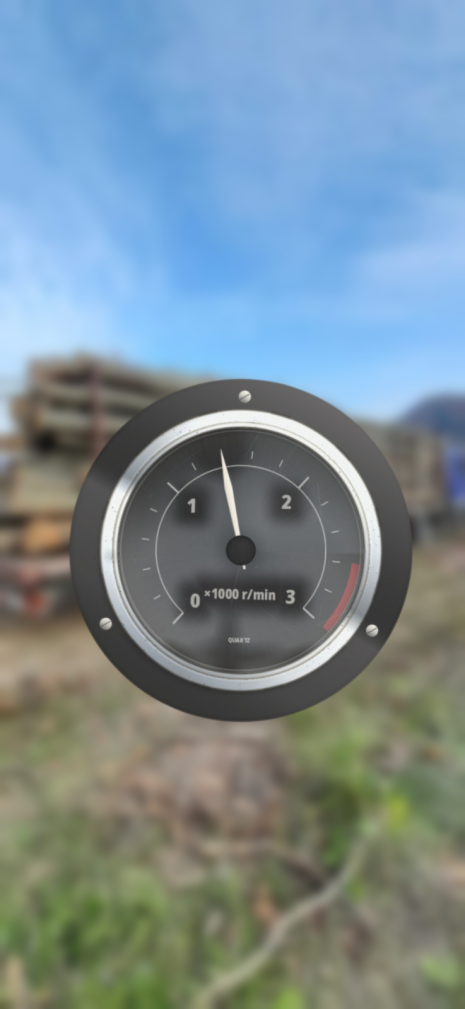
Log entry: 1400 rpm
